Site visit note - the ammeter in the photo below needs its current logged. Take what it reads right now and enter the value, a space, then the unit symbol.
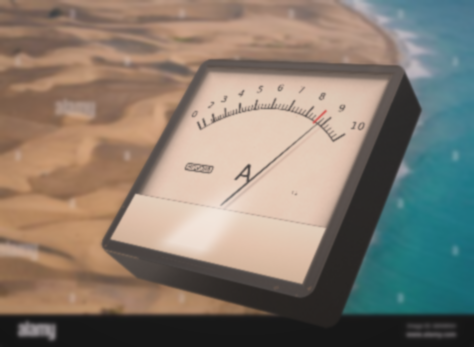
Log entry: 9 A
